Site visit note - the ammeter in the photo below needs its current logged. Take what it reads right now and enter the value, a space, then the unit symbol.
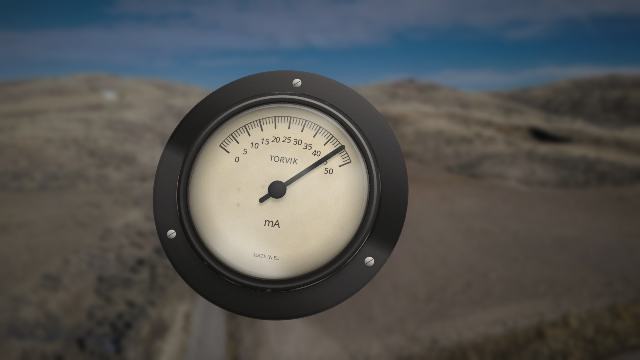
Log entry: 45 mA
